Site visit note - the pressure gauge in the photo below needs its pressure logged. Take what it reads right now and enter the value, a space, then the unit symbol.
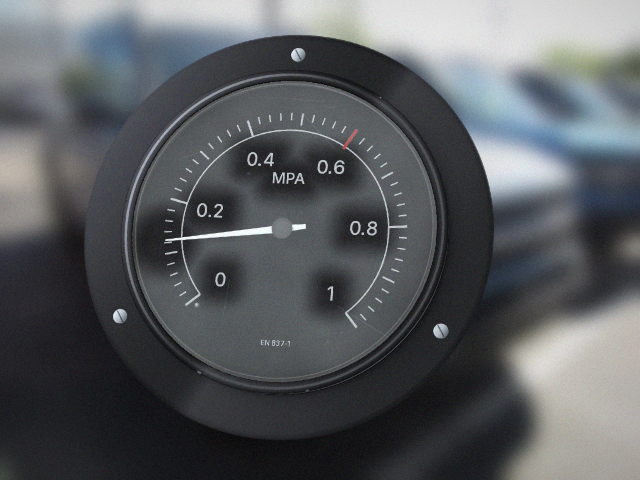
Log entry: 0.12 MPa
